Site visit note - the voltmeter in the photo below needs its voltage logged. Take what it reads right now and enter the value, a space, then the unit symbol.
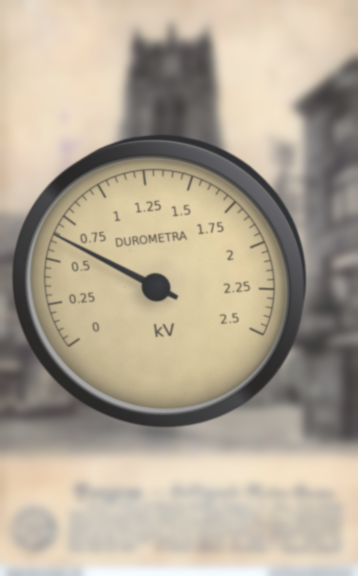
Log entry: 0.65 kV
